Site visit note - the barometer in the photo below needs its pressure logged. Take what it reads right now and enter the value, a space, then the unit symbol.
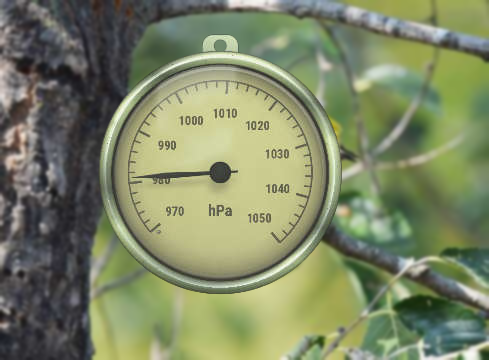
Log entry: 981 hPa
